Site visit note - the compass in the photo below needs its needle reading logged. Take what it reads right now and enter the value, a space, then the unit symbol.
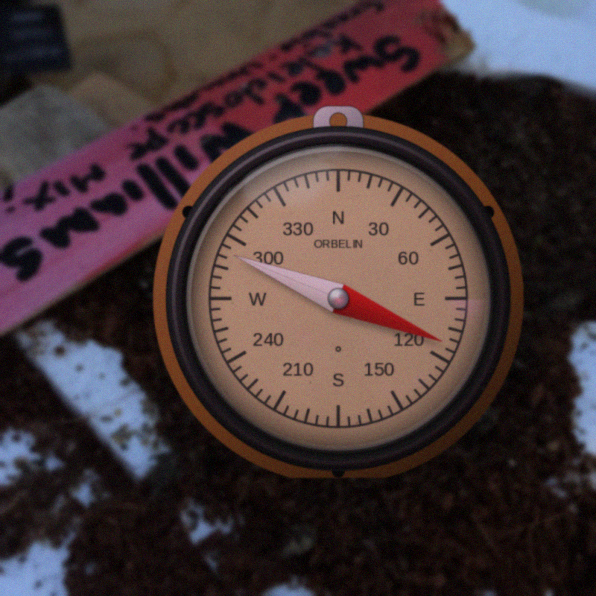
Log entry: 112.5 °
